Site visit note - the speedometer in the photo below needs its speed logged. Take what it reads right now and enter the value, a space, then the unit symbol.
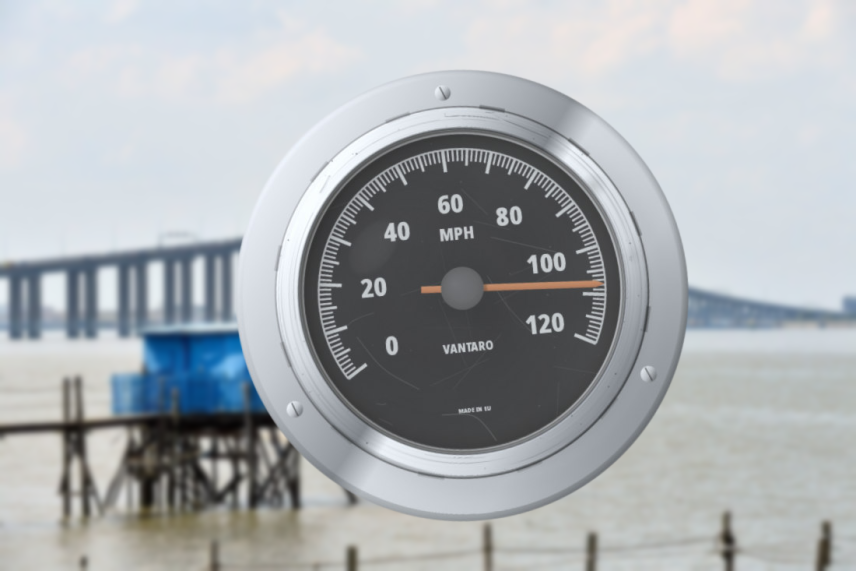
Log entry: 108 mph
